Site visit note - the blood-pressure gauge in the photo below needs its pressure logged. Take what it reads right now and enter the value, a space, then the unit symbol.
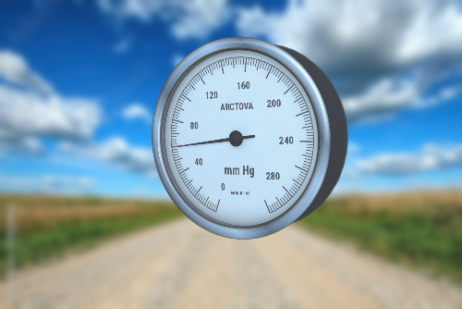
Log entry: 60 mmHg
